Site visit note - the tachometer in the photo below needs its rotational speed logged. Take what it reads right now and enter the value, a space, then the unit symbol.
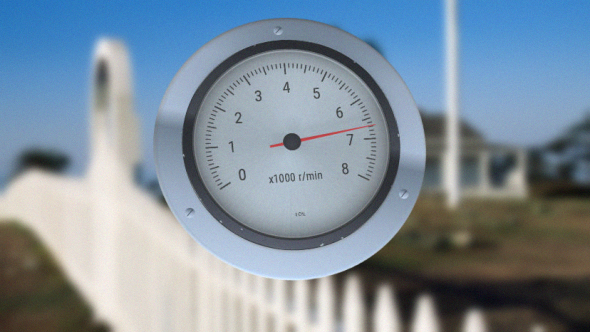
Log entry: 6700 rpm
